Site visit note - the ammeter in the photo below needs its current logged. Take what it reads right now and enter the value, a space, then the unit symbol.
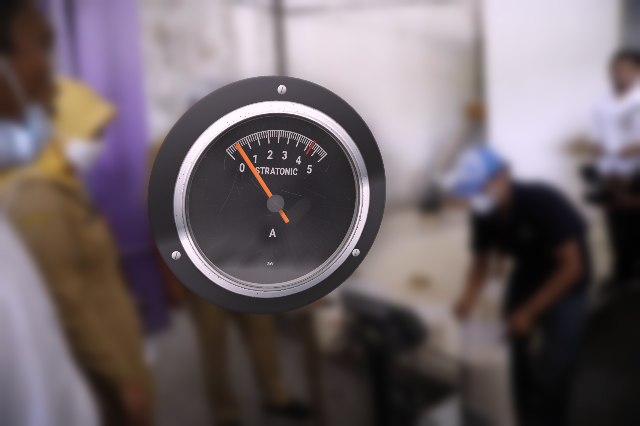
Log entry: 0.5 A
